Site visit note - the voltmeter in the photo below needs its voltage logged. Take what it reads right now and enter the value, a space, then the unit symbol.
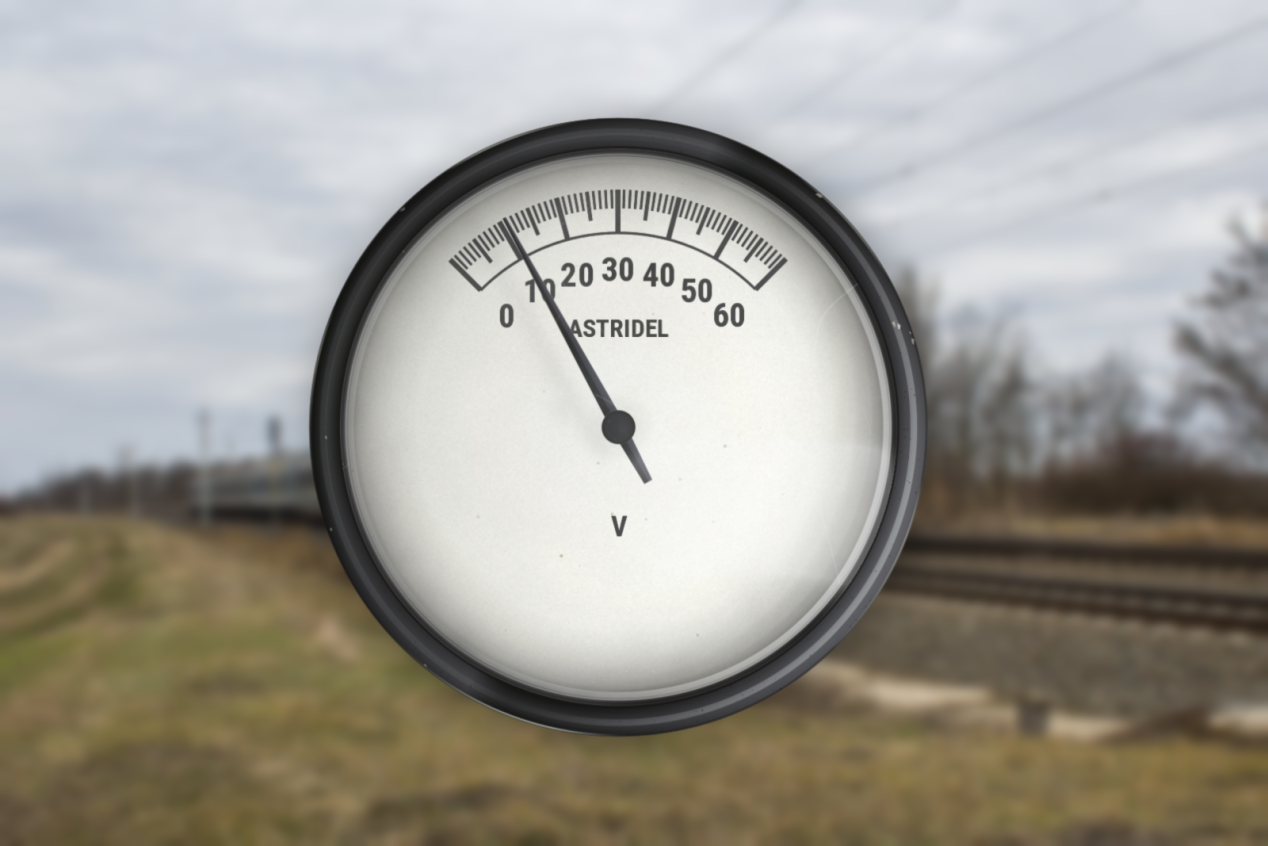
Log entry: 11 V
